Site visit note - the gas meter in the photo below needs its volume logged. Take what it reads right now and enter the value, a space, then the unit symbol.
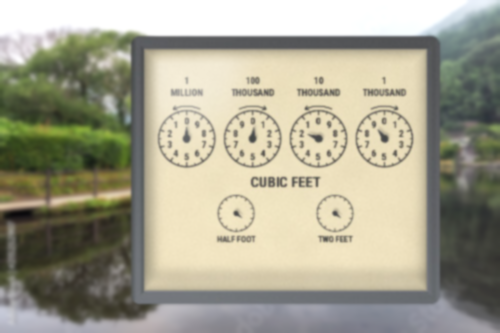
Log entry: 1900 ft³
